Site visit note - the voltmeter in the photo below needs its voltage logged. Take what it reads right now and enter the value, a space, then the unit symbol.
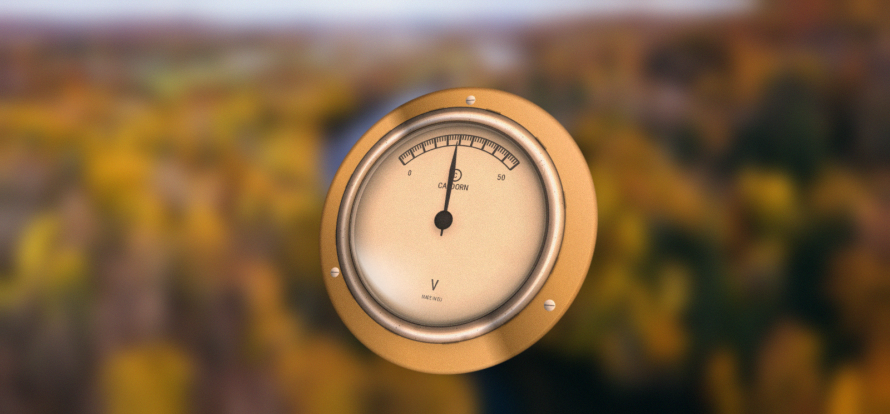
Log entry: 25 V
